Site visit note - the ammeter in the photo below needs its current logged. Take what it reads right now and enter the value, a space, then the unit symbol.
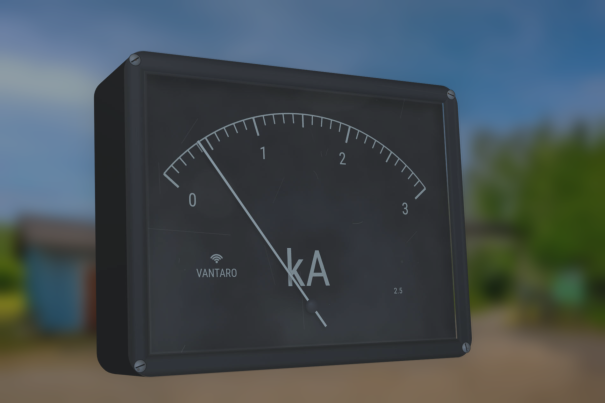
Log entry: 0.4 kA
